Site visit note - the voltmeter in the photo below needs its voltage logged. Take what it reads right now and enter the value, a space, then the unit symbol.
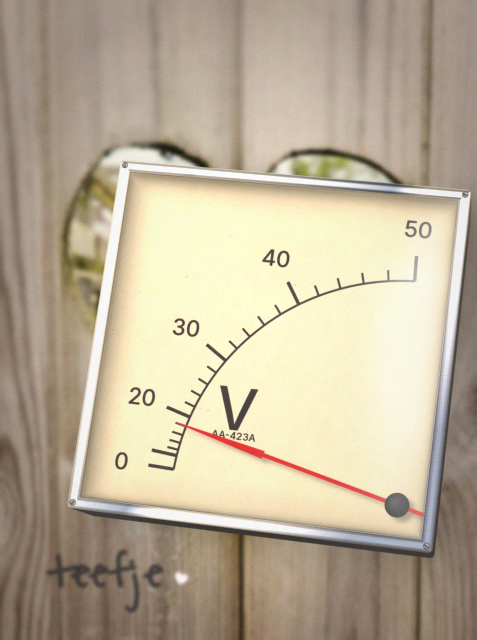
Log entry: 18 V
